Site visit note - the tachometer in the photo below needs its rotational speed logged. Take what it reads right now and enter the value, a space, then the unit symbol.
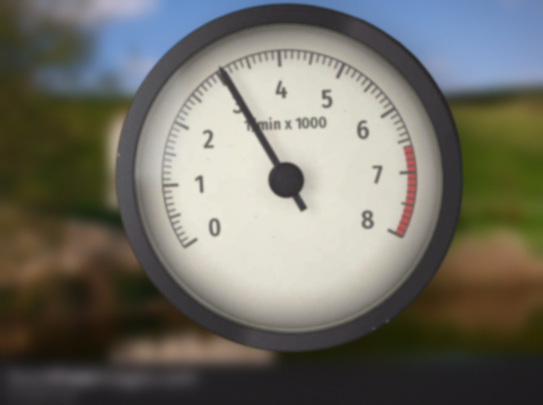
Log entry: 3100 rpm
